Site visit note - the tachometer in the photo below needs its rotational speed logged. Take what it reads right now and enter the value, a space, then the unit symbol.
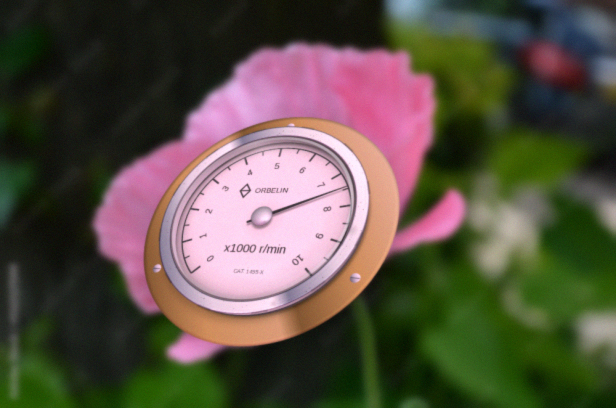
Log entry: 7500 rpm
